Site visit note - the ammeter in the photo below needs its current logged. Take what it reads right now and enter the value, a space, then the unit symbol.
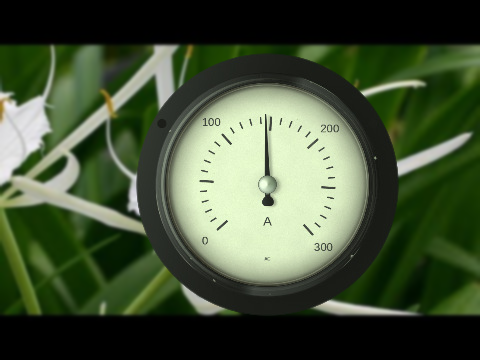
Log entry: 145 A
